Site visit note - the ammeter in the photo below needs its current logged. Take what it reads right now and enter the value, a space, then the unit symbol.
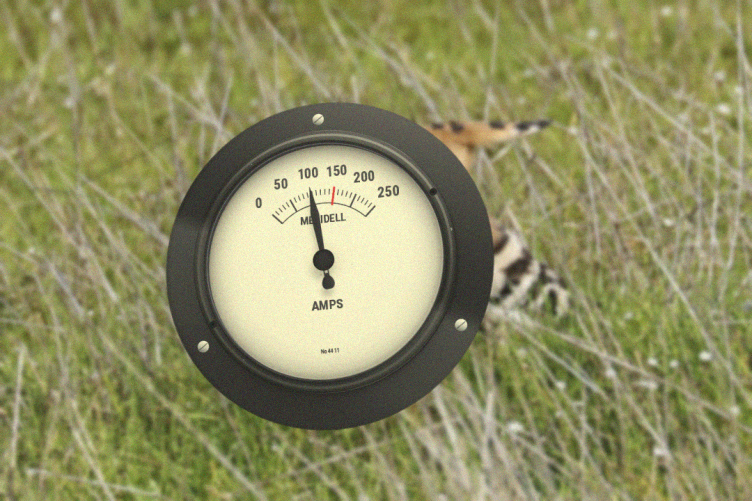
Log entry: 100 A
